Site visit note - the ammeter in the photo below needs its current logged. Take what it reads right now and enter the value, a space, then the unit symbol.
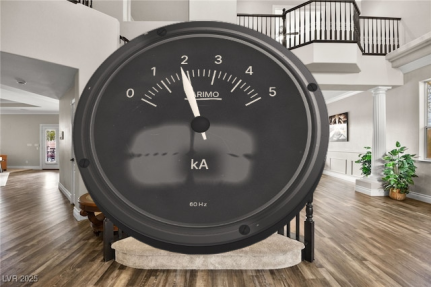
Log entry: 1.8 kA
